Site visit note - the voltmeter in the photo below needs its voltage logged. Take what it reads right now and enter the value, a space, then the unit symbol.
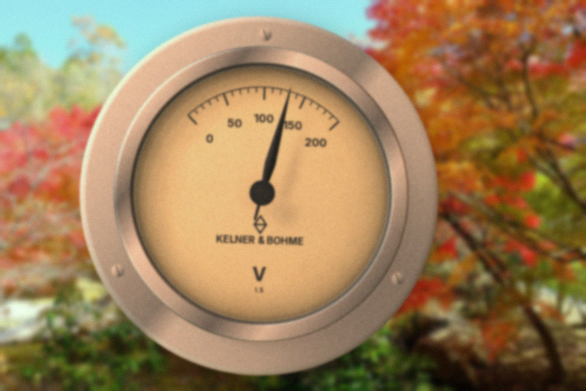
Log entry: 130 V
